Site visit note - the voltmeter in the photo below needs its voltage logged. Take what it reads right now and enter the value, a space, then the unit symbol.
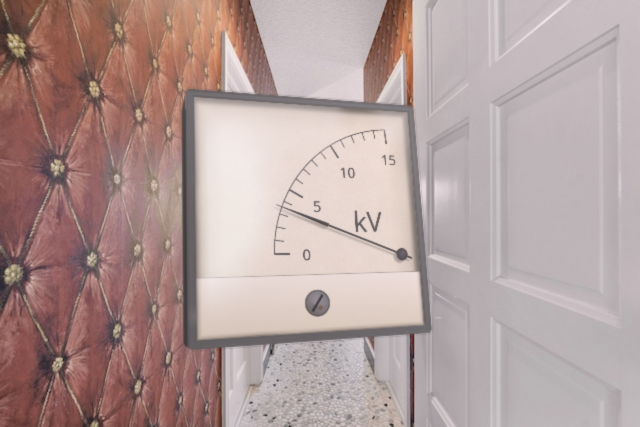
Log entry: 3.5 kV
